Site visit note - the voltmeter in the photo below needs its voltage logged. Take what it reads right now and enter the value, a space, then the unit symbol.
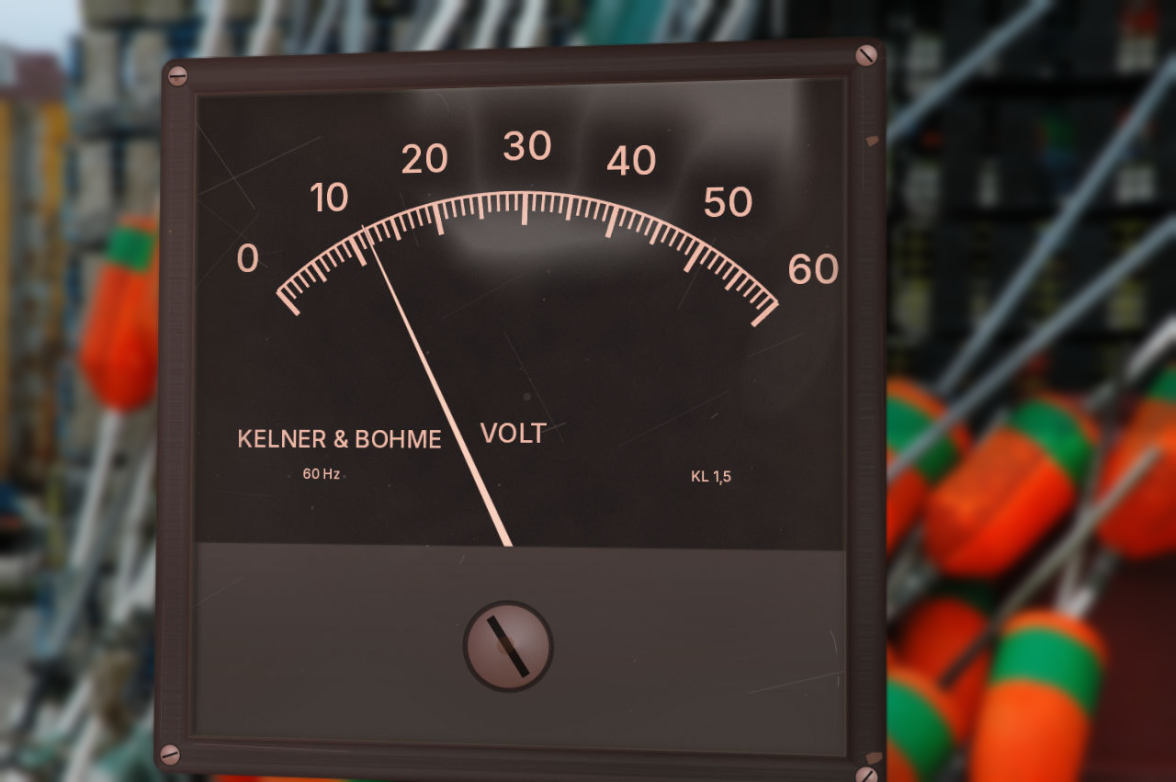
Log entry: 12 V
